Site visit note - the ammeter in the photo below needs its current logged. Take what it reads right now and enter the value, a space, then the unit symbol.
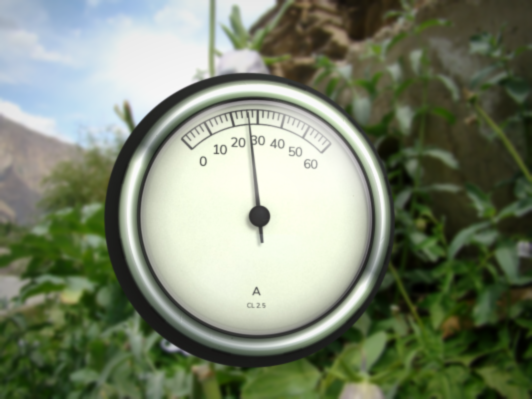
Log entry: 26 A
